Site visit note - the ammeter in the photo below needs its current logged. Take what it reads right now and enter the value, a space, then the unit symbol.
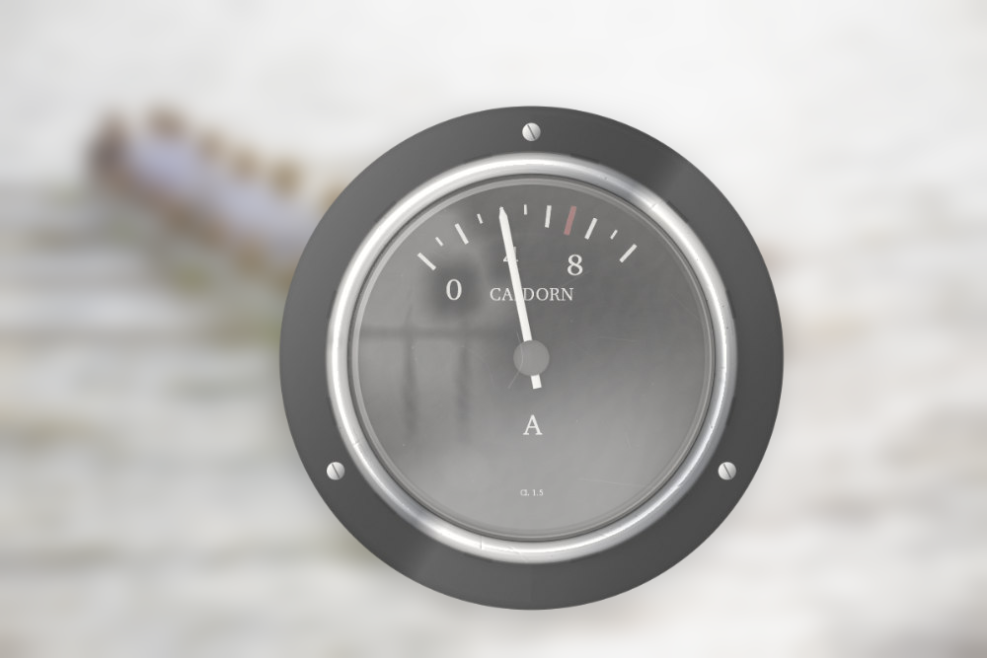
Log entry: 4 A
